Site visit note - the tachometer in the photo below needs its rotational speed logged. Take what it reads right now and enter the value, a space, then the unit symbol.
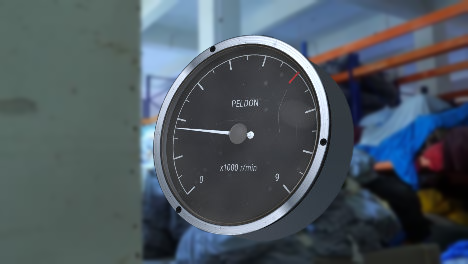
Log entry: 1750 rpm
